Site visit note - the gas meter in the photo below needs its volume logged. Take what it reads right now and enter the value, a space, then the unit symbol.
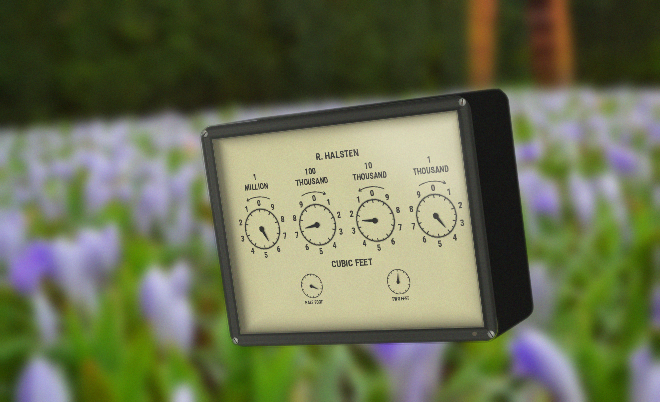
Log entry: 572400 ft³
